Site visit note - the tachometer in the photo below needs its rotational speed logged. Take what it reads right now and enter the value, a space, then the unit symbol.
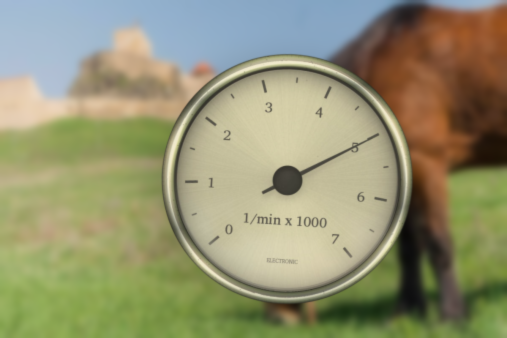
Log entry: 5000 rpm
